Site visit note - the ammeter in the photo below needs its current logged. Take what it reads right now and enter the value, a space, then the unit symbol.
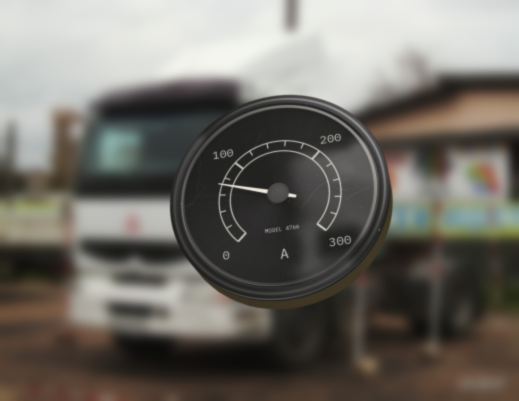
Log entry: 70 A
